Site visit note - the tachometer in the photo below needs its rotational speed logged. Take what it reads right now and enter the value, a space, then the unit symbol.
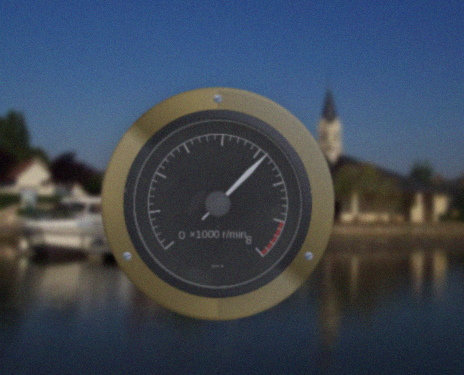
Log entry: 5200 rpm
